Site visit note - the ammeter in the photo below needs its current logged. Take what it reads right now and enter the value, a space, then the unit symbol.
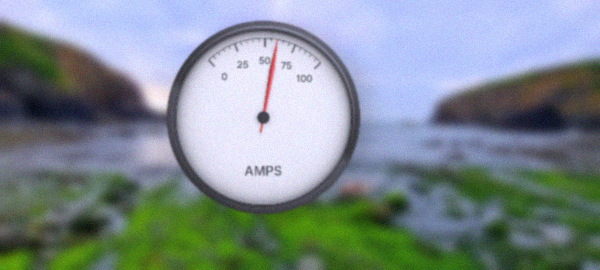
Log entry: 60 A
